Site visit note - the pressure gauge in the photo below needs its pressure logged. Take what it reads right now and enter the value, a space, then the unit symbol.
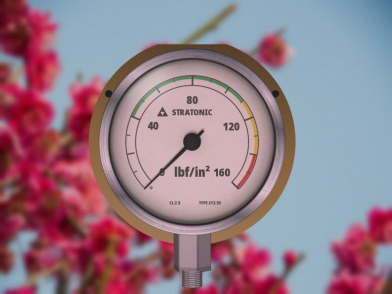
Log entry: 0 psi
